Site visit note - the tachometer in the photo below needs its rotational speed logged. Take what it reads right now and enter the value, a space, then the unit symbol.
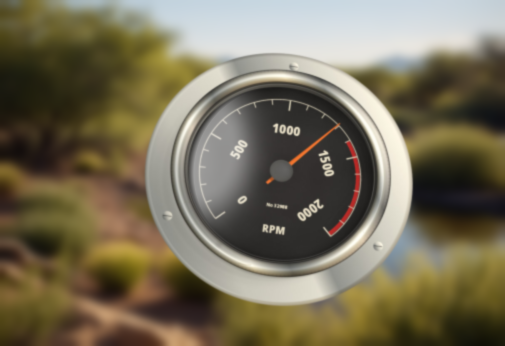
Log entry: 1300 rpm
